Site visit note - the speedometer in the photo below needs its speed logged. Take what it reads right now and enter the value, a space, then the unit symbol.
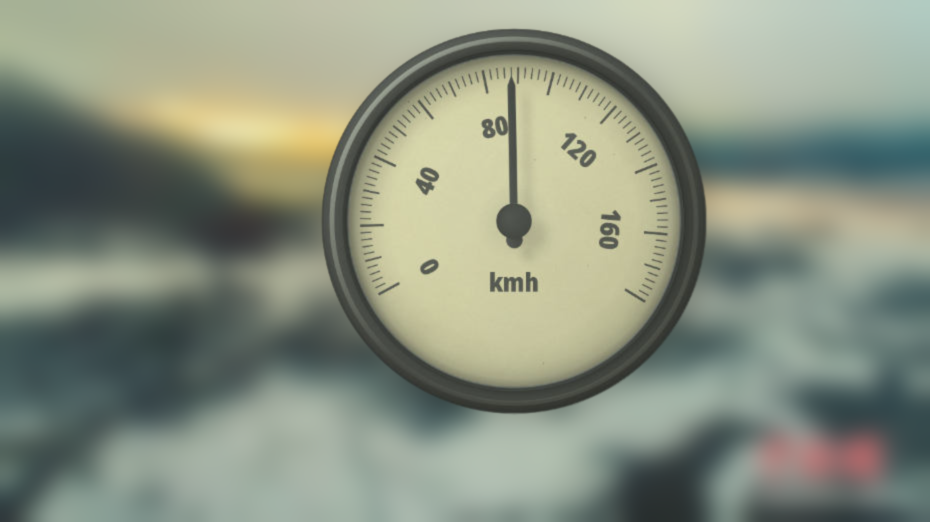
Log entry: 88 km/h
